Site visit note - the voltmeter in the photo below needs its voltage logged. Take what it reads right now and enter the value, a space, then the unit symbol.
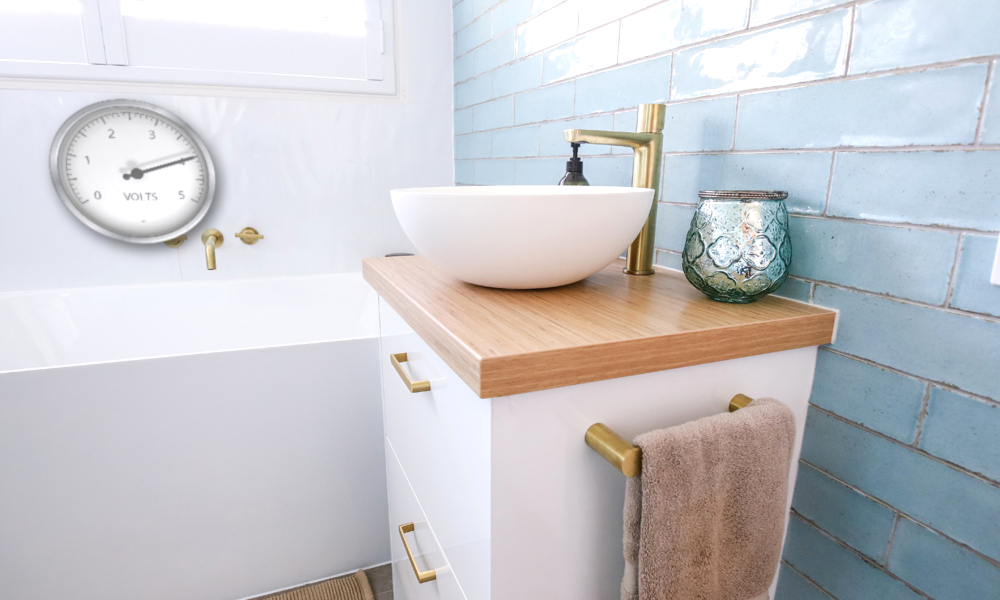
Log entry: 4 V
